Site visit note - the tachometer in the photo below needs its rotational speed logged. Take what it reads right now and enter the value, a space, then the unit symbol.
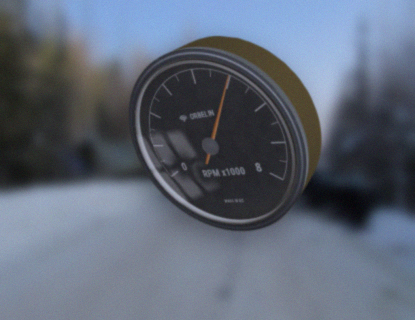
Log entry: 5000 rpm
